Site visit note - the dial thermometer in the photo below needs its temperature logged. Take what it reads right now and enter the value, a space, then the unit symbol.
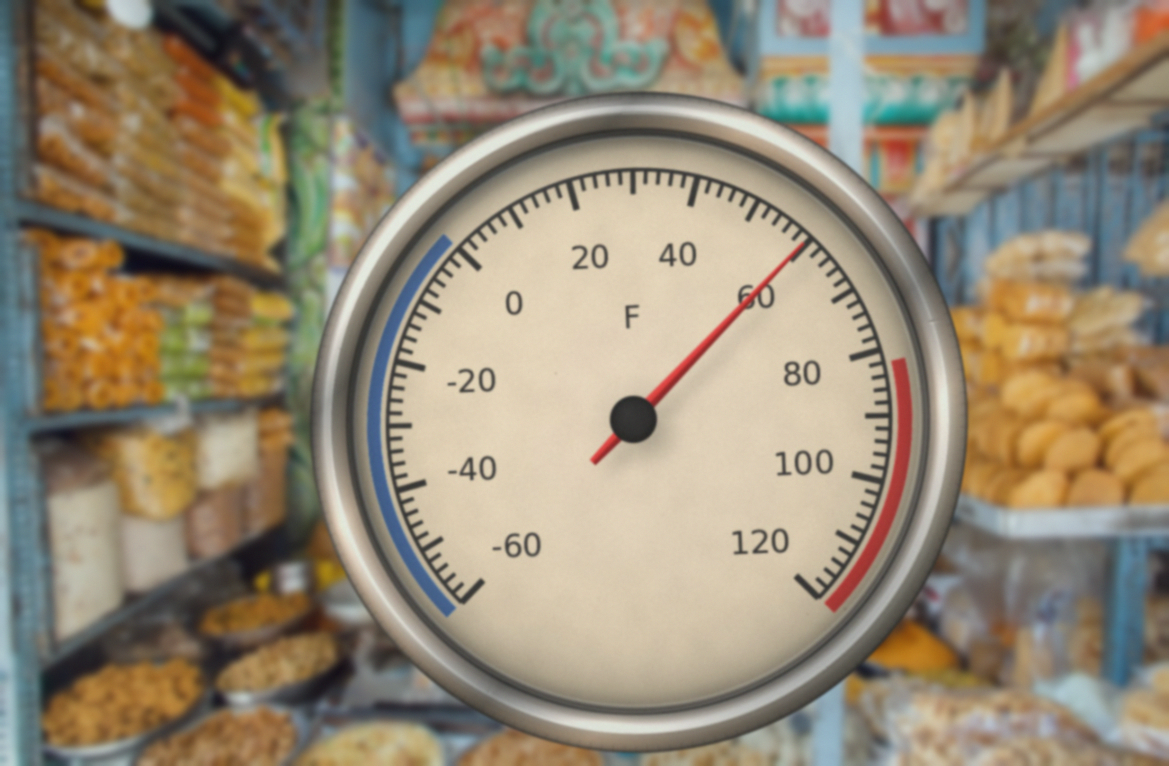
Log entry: 60 °F
